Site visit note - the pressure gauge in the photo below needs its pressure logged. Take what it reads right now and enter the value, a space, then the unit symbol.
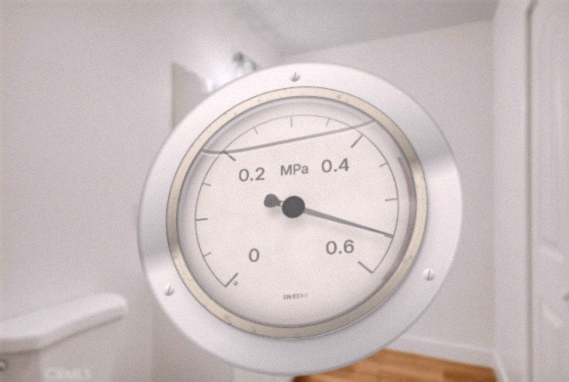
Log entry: 0.55 MPa
